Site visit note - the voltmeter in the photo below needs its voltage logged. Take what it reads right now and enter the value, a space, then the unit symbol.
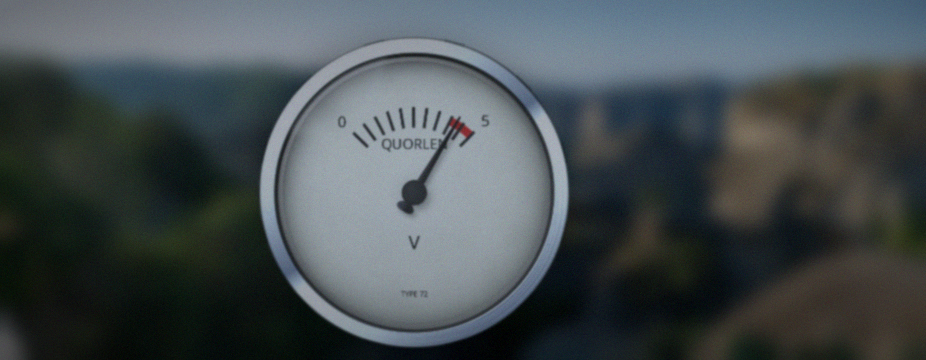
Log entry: 4.25 V
